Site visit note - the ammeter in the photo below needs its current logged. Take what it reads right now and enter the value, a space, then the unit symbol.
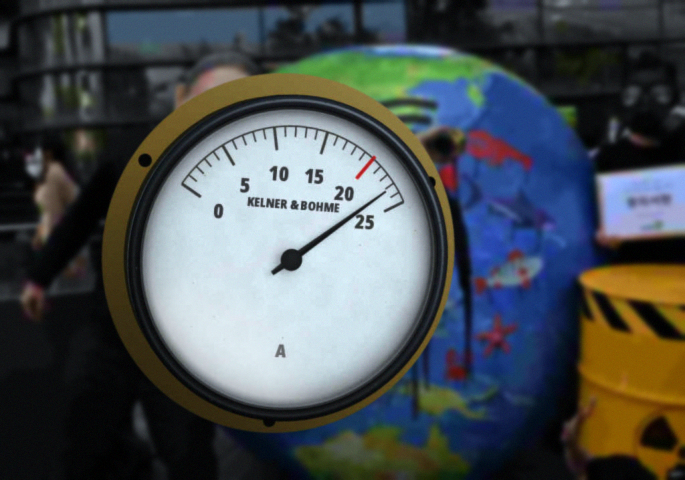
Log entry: 23 A
